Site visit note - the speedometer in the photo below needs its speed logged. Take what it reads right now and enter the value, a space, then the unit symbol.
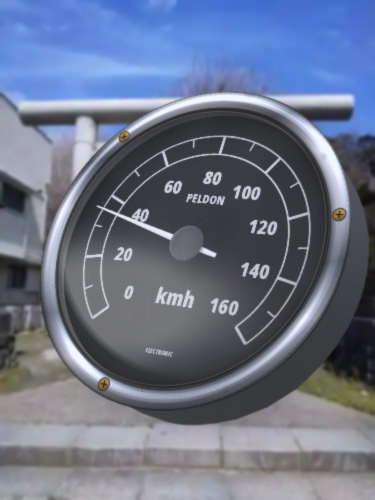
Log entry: 35 km/h
